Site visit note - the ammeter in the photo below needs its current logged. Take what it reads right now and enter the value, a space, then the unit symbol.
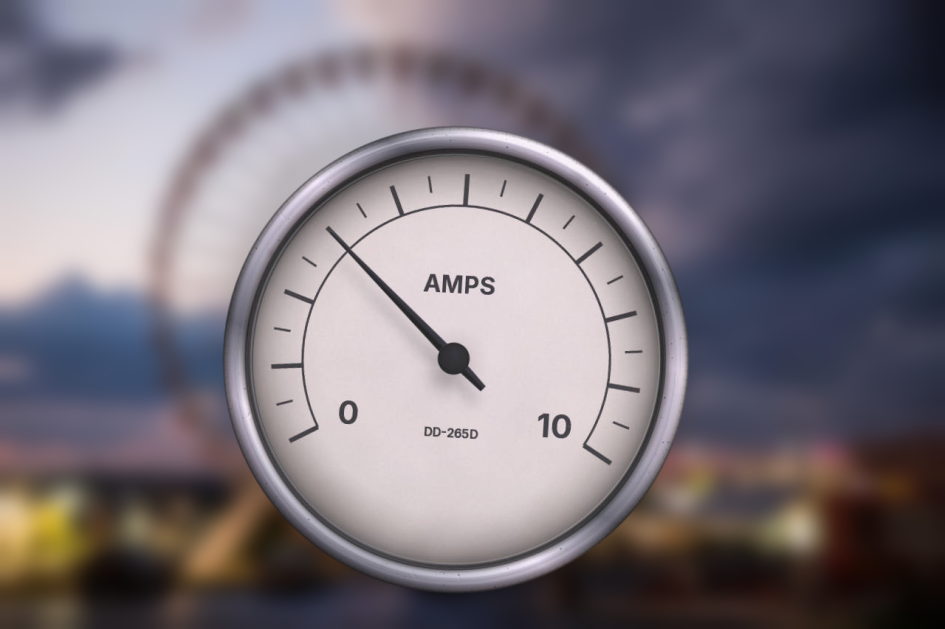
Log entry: 3 A
